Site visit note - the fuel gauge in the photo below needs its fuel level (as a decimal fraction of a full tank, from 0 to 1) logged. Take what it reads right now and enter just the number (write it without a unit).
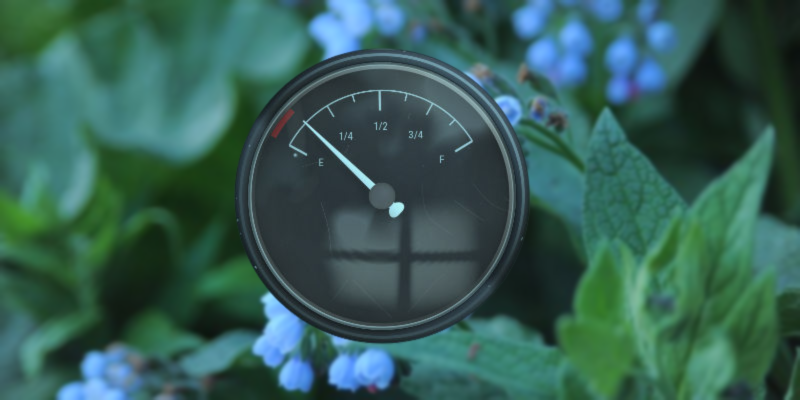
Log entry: 0.125
